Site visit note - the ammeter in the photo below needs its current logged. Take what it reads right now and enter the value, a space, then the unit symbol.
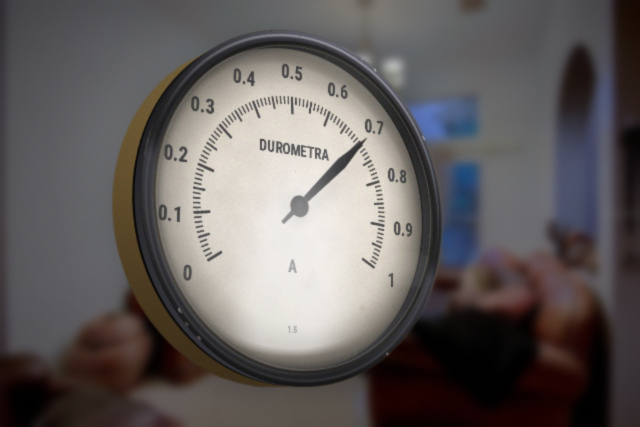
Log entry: 0.7 A
